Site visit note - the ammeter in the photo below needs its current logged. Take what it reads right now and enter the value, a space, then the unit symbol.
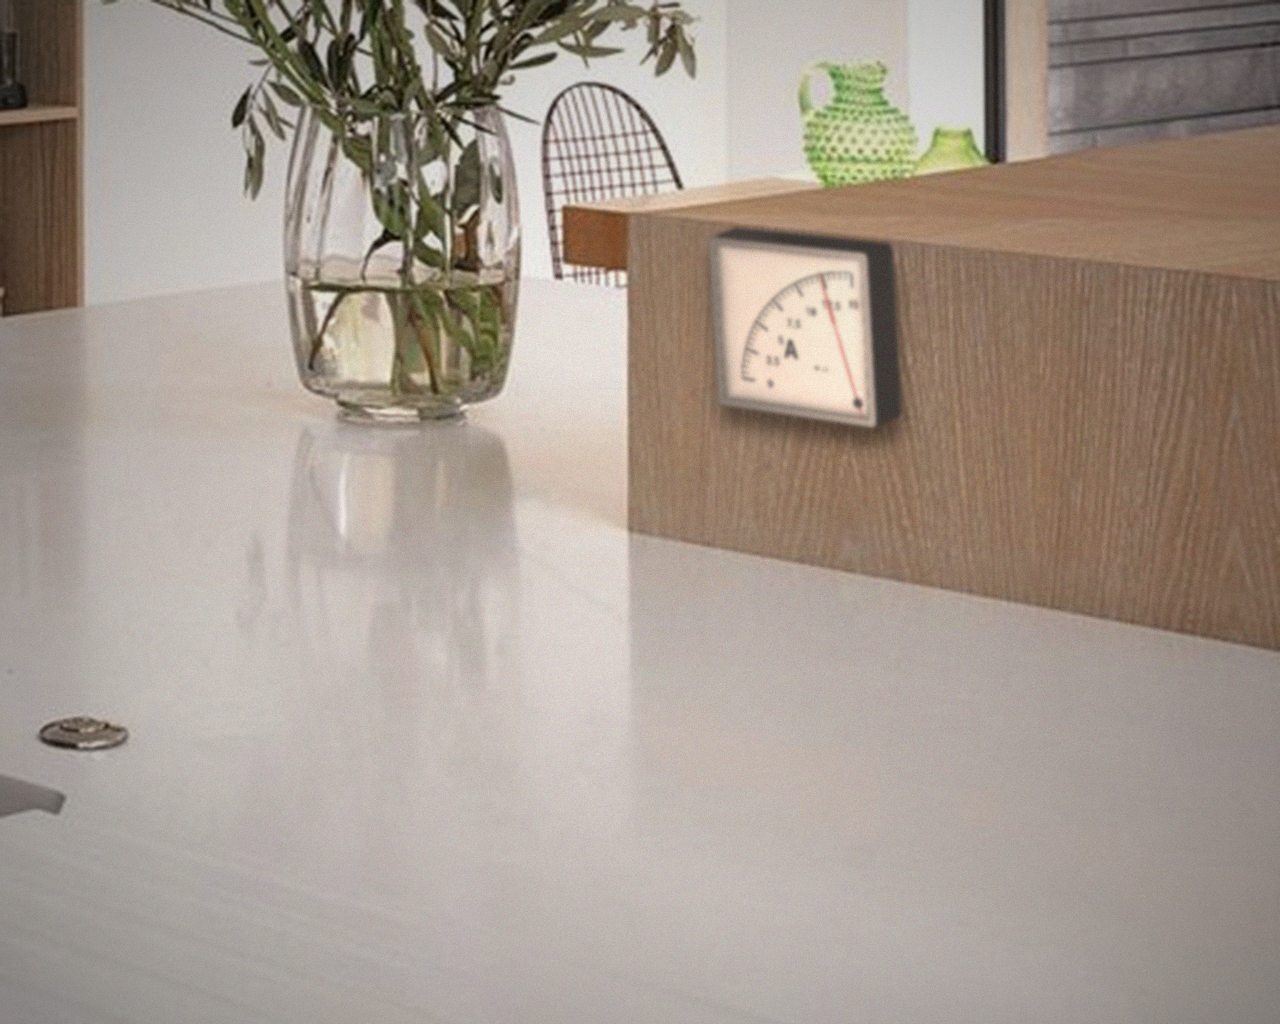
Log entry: 12.5 A
